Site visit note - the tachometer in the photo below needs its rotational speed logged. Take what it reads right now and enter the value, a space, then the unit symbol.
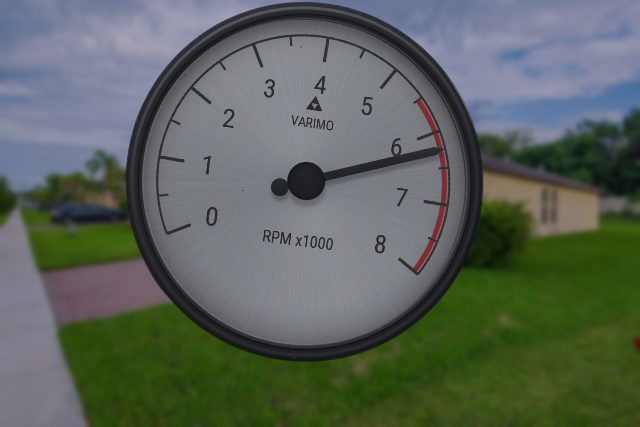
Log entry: 6250 rpm
